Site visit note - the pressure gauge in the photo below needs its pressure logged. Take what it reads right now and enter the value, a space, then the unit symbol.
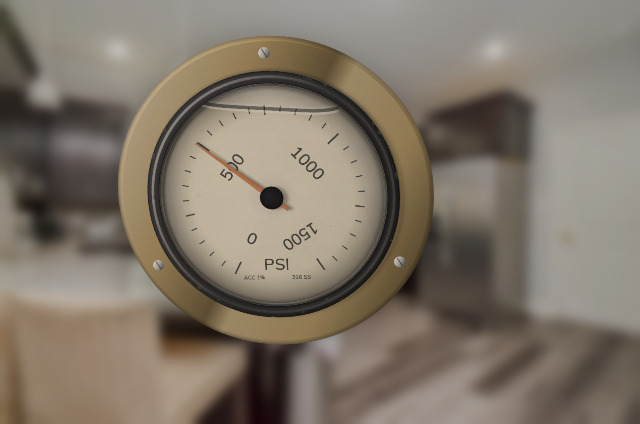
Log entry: 500 psi
